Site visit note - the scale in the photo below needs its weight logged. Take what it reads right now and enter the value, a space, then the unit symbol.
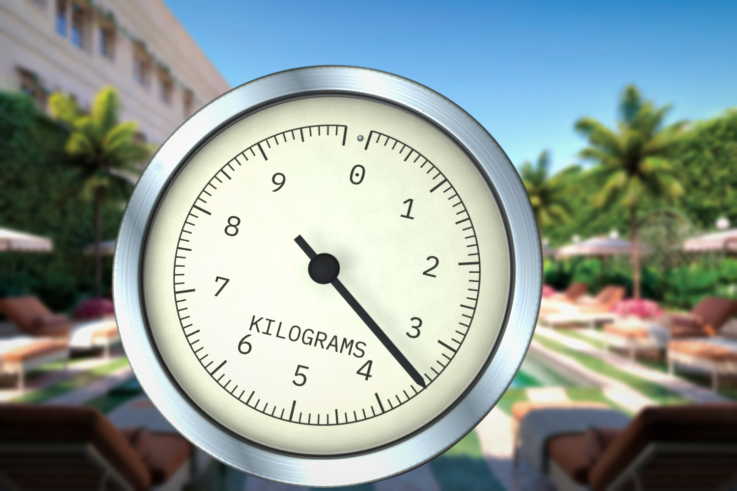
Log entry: 3.5 kg
